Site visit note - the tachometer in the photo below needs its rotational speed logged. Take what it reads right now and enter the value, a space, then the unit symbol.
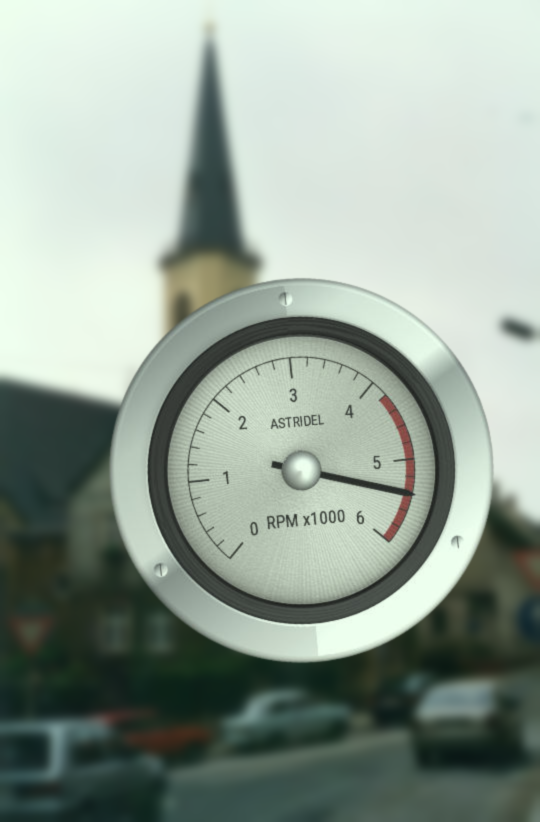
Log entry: 5400 rpm
